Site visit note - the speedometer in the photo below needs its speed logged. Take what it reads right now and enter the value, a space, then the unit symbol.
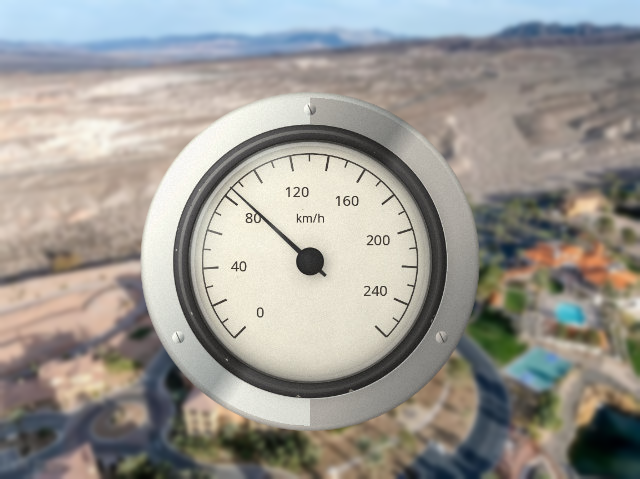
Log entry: 85 km/h
